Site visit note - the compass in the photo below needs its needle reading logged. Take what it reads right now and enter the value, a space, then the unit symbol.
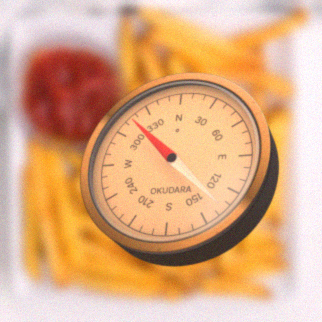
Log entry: 315 °
